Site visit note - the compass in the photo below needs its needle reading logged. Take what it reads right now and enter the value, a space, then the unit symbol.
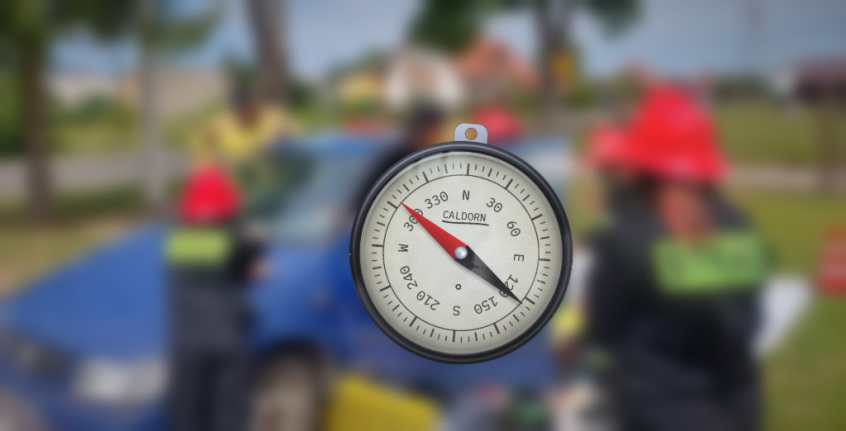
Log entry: 305 °
